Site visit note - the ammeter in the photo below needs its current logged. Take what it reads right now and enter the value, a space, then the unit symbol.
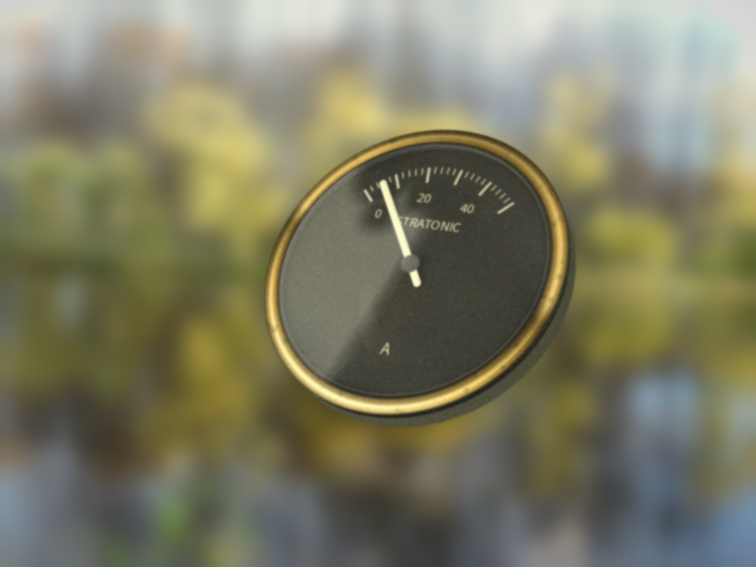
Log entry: 6 A
